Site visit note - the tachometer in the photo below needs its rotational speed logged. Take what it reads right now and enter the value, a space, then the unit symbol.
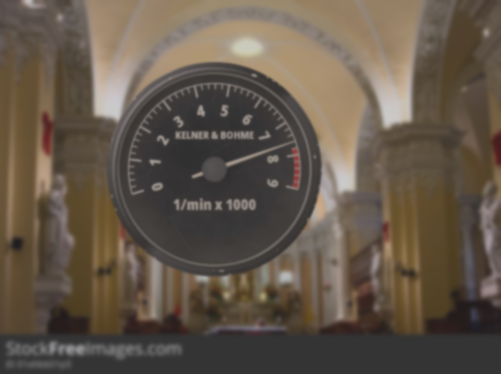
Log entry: 7600 rpm
